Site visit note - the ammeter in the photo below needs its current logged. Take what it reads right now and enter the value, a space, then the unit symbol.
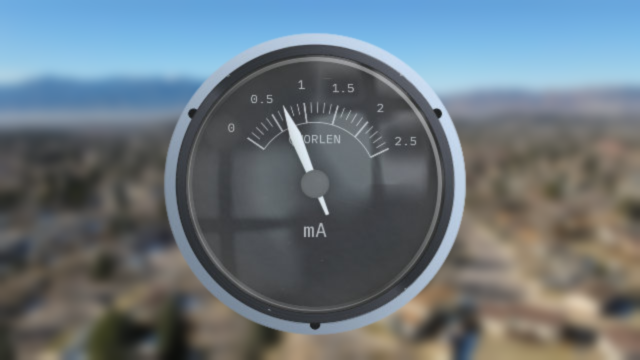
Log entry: 0.7 mA
